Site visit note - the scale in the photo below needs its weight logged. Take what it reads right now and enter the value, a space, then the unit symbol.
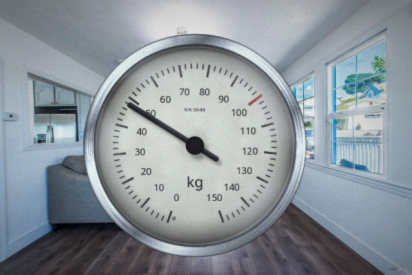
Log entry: 48 kg
